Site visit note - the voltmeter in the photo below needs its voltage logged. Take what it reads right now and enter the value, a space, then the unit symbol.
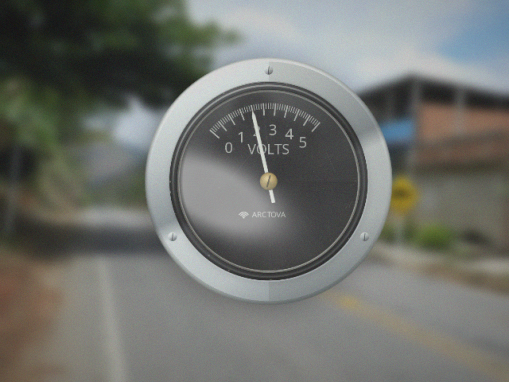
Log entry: 2 V
